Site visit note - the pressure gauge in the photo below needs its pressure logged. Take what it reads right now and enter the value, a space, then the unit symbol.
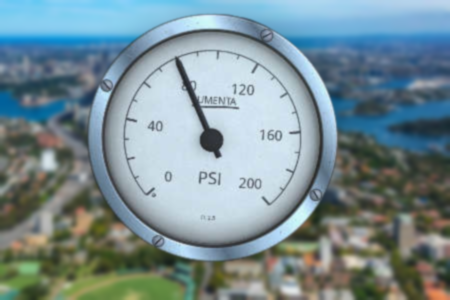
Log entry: 80 psi
